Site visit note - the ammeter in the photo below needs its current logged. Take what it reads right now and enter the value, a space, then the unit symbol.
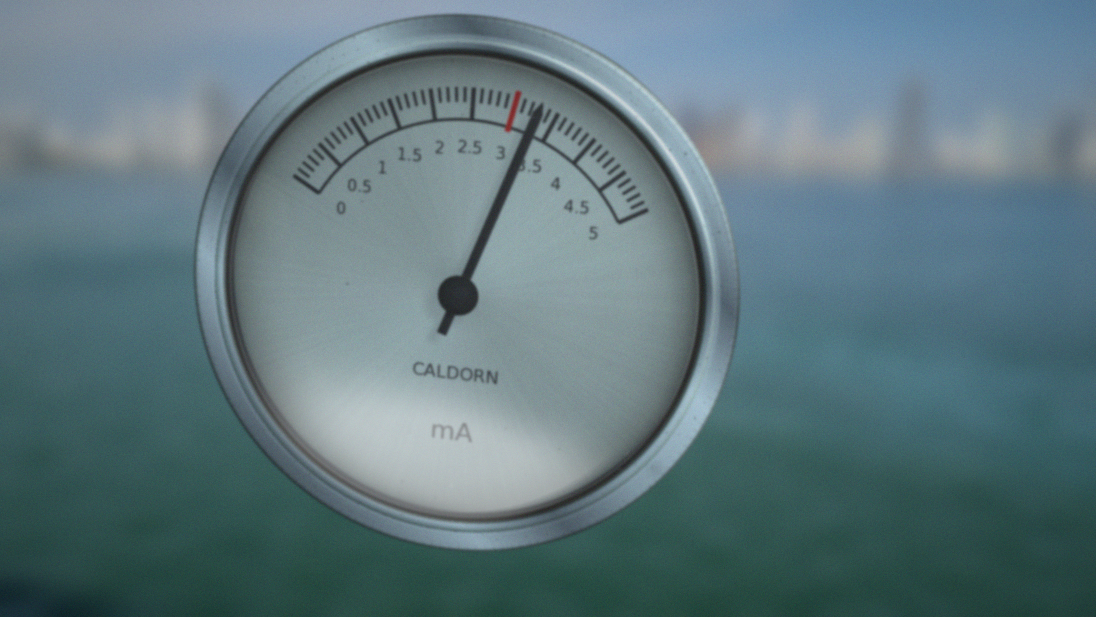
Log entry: 3.3 mA
